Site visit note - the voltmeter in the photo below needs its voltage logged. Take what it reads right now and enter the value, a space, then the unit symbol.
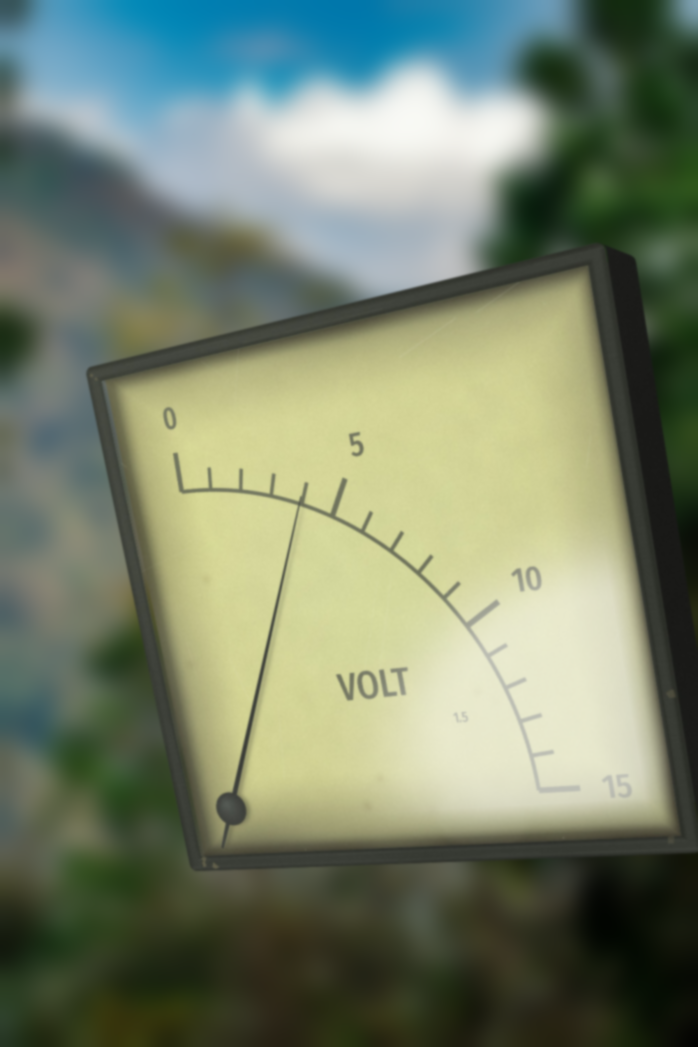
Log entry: 4 V
